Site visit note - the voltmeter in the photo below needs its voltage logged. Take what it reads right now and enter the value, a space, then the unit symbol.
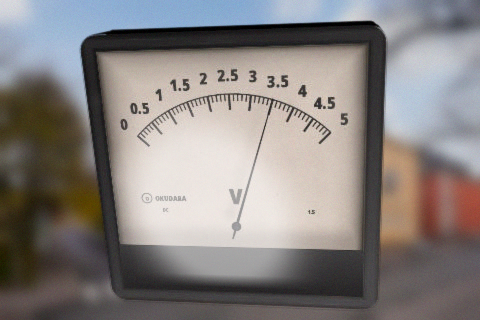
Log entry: 3.5 V
